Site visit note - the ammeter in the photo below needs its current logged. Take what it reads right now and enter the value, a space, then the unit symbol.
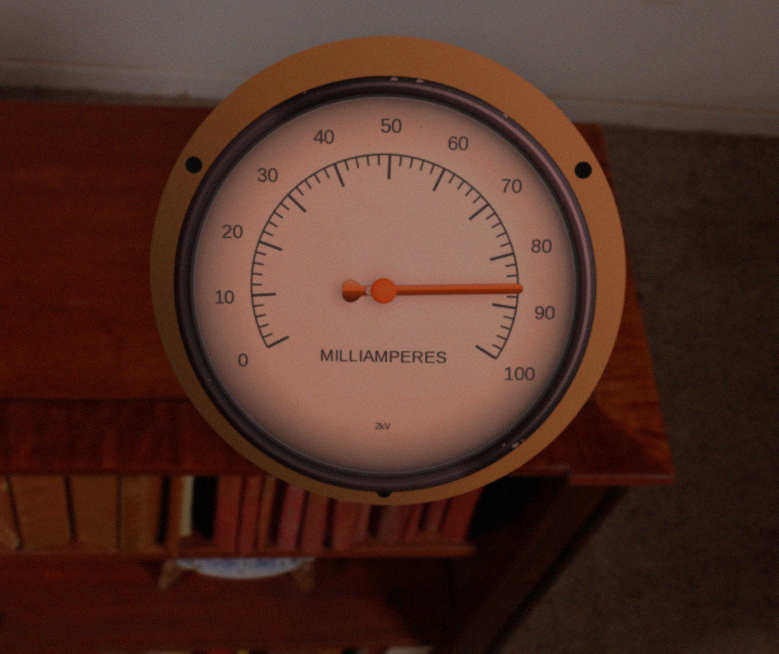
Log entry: 86 mA
